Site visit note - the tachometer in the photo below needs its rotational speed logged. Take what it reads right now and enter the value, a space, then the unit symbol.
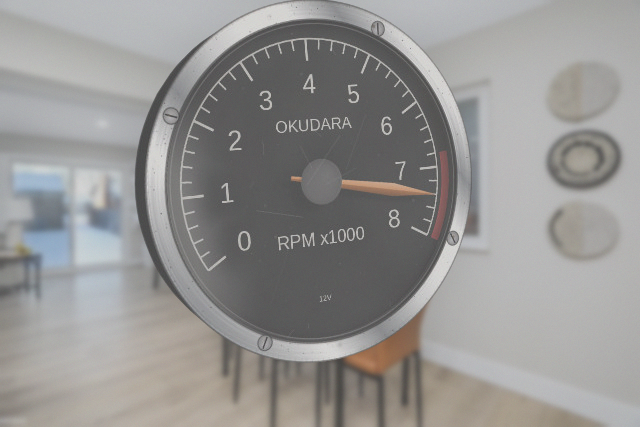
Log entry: 7400 rpm
